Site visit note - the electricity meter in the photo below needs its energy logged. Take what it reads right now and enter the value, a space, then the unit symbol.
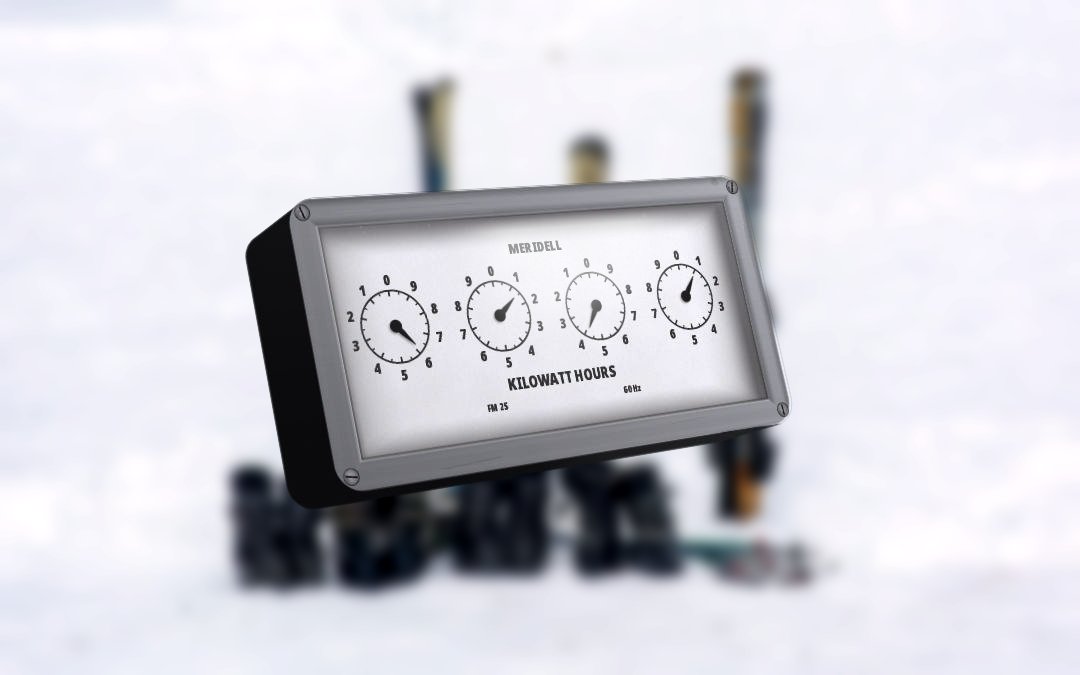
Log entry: 6141 kWh
